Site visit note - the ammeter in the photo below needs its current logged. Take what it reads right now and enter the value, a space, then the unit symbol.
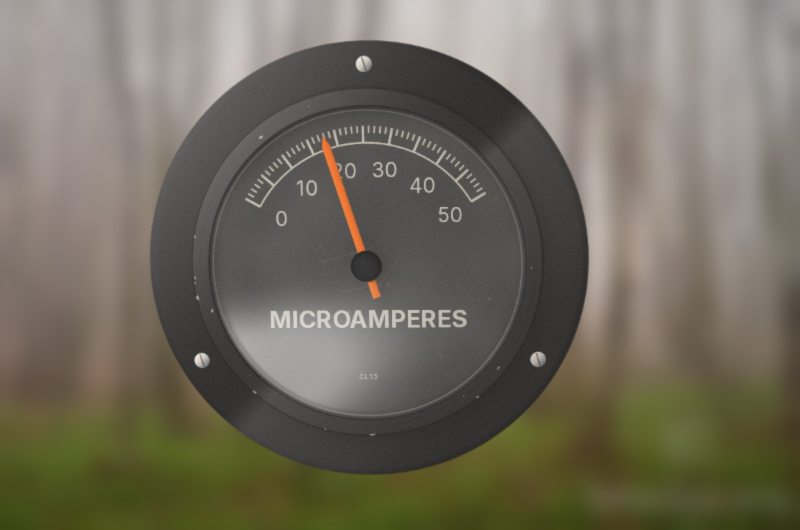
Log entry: 18 µA
